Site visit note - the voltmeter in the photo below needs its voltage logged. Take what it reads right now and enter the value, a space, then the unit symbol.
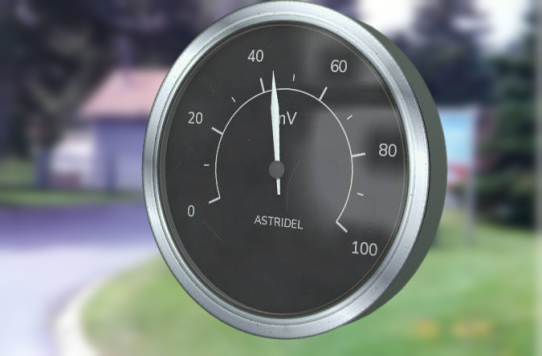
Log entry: 45 mV
